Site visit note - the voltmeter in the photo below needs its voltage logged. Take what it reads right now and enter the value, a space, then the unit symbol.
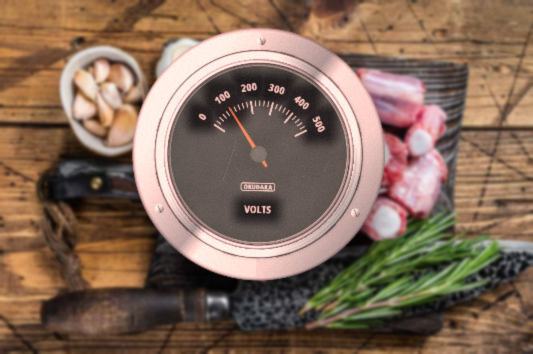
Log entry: 100 V
